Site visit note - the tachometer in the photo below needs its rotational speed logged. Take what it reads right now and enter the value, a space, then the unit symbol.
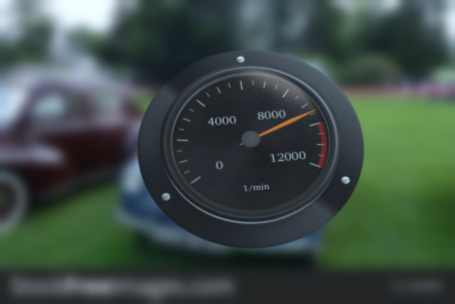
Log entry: 9500 rpm
